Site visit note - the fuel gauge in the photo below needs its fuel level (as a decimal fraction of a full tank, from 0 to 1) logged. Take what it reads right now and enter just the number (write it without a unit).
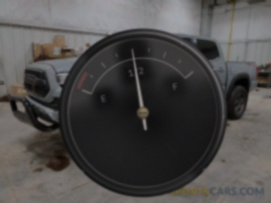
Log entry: 0.5
